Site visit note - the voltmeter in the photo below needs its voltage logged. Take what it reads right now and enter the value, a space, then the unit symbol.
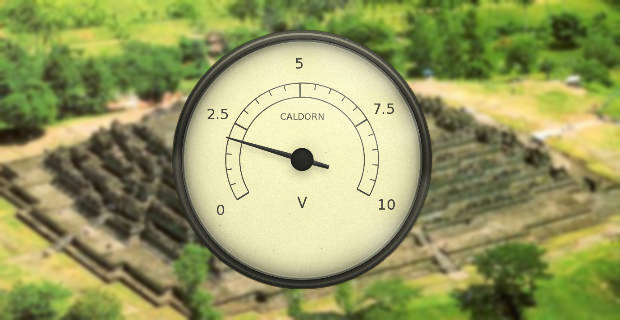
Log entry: 2 V
